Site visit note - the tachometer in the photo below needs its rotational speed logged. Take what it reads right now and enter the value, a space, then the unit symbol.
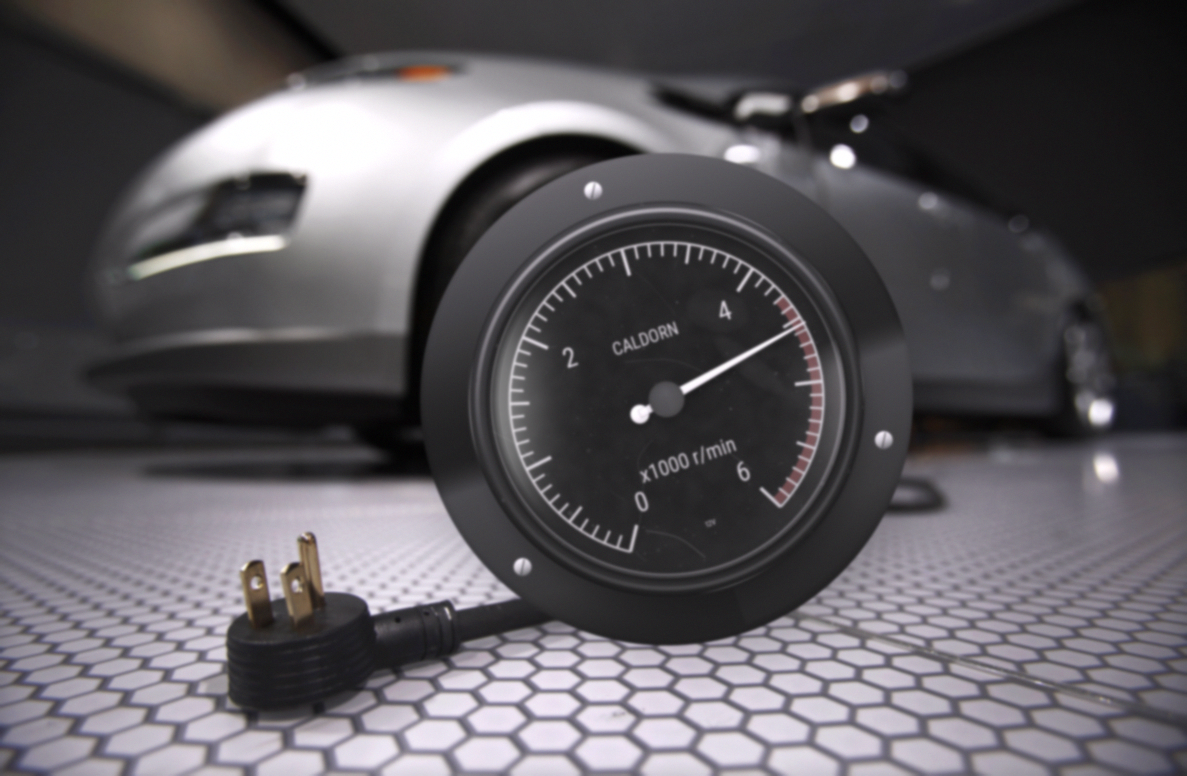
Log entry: 4550 rpm
